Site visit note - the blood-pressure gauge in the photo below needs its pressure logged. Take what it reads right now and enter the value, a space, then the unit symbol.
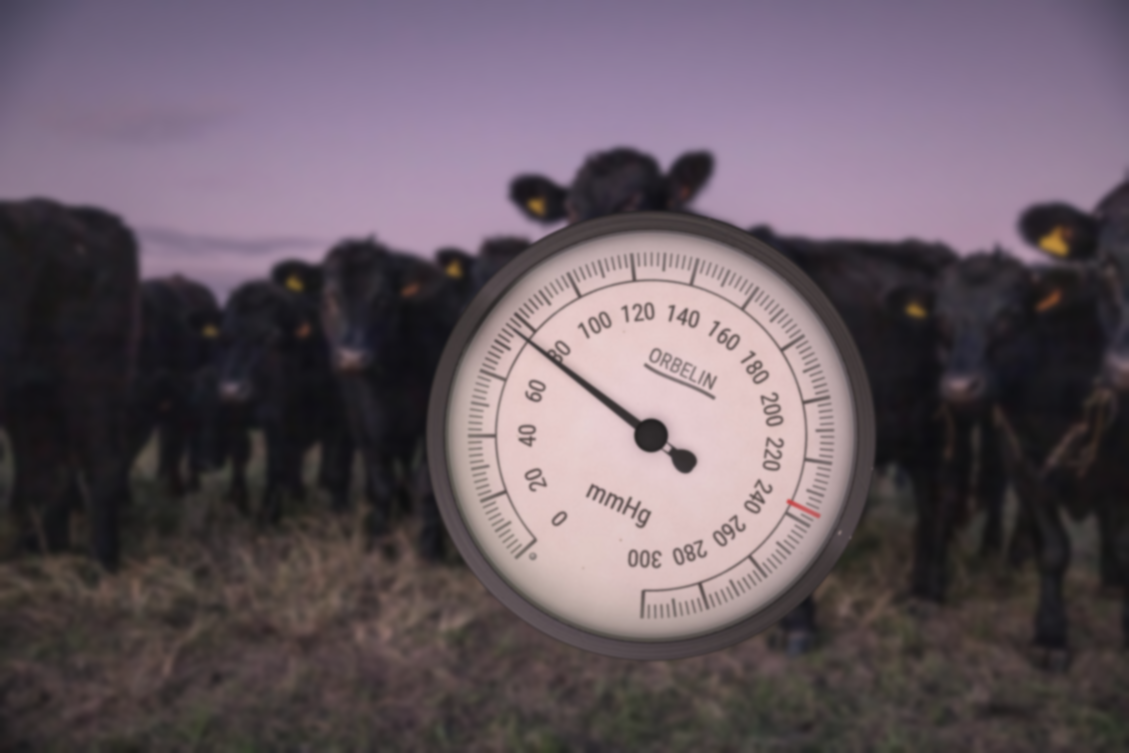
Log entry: 76 mmHg
